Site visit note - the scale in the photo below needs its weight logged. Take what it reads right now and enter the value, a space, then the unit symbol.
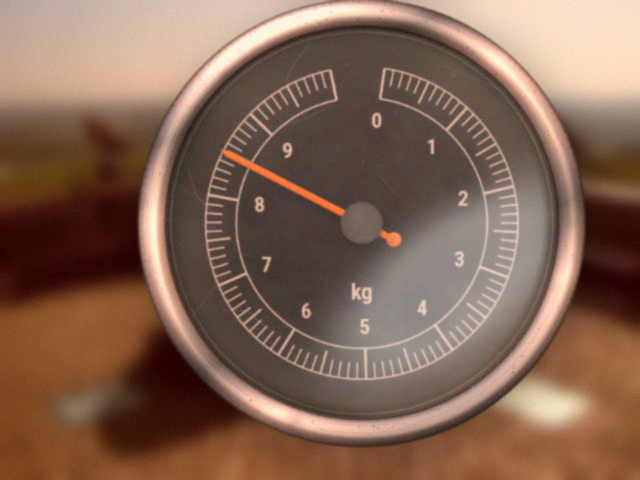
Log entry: 8.5 kg
